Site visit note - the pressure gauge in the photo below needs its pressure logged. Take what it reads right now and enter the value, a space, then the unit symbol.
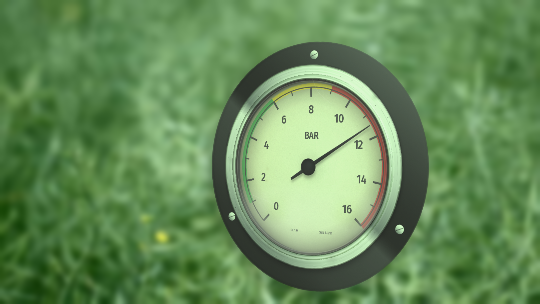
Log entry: 11.5 bar
